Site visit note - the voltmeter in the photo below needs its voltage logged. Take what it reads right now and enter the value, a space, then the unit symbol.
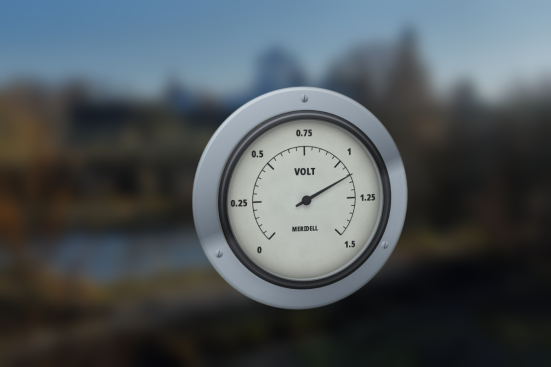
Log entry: 1.1 V
